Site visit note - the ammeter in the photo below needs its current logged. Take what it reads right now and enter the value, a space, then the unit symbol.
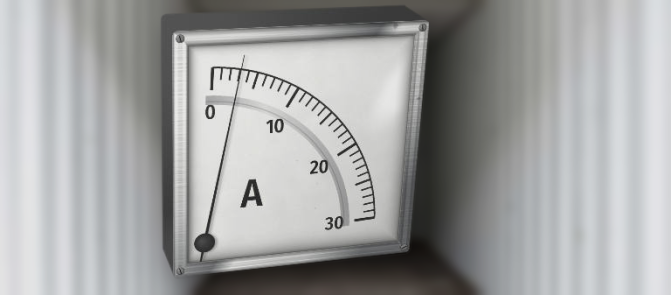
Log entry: 3 A
